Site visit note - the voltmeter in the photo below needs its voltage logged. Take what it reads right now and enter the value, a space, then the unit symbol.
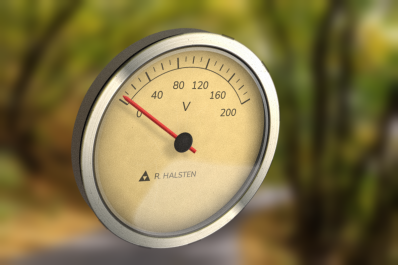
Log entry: 5 V
